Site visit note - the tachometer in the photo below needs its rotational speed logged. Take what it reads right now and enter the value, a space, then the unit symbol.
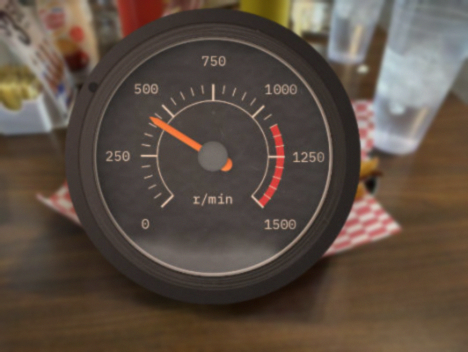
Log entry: 425 rpm
